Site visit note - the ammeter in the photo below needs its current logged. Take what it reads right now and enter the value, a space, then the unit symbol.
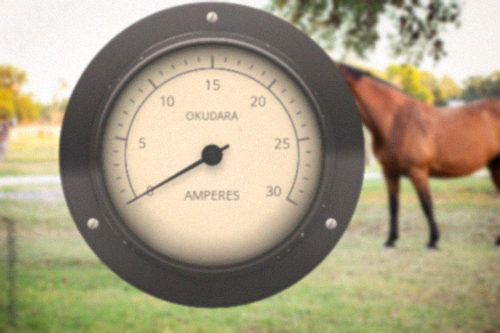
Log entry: 0 A
